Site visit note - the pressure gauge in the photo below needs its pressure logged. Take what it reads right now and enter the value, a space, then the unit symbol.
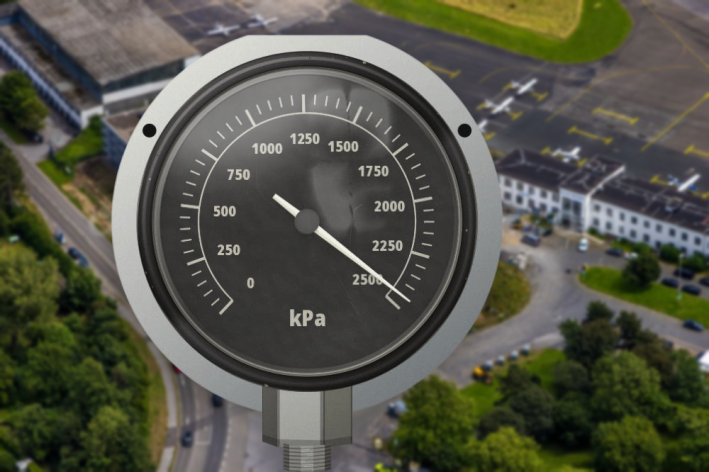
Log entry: 2450 kPa
